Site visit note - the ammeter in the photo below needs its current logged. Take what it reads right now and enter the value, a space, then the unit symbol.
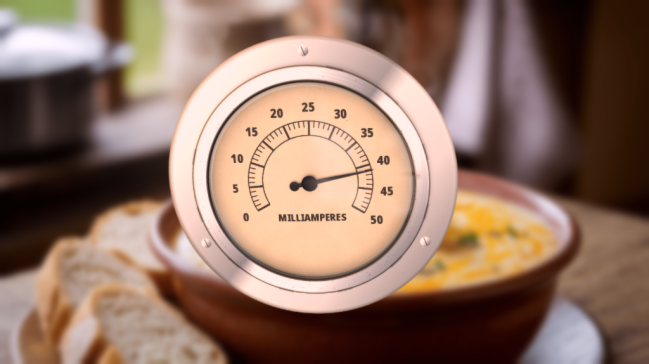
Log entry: 41 mA
